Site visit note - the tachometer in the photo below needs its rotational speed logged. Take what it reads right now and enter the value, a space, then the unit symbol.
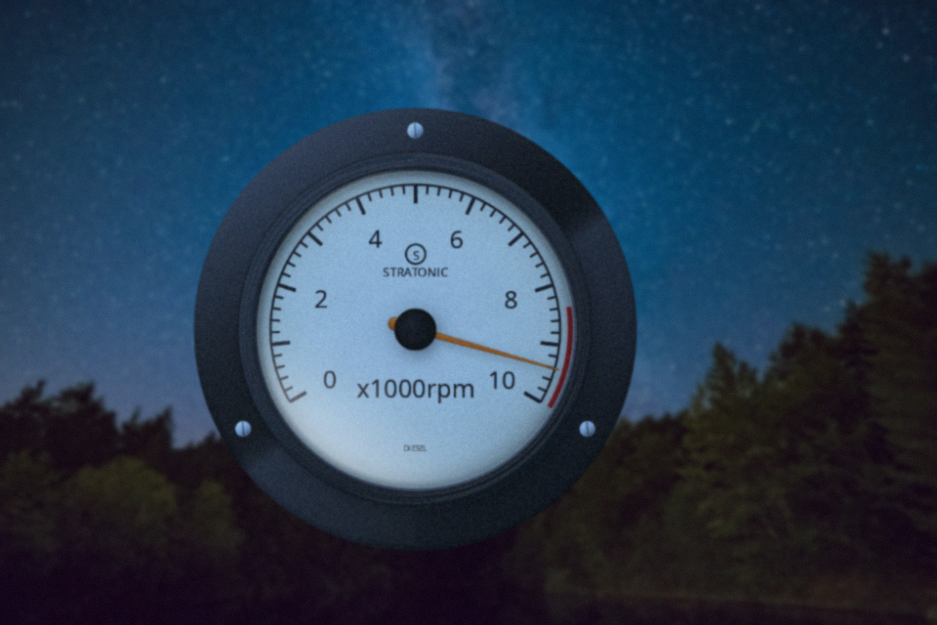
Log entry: 9400 rpm
